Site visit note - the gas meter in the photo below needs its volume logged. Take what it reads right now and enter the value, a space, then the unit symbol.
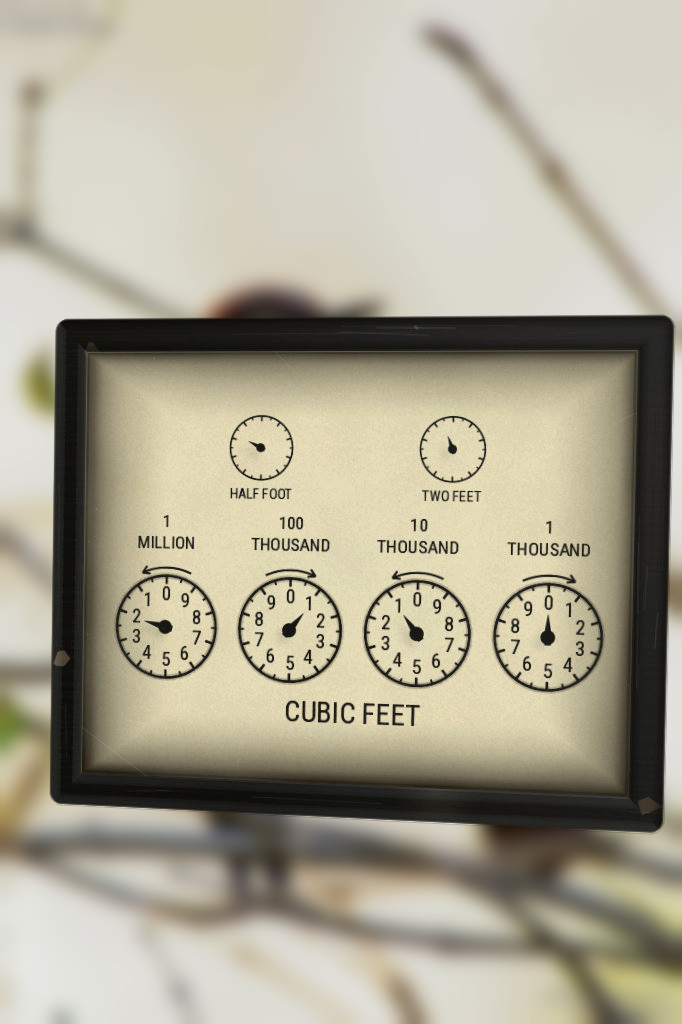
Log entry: 211000 ft³
